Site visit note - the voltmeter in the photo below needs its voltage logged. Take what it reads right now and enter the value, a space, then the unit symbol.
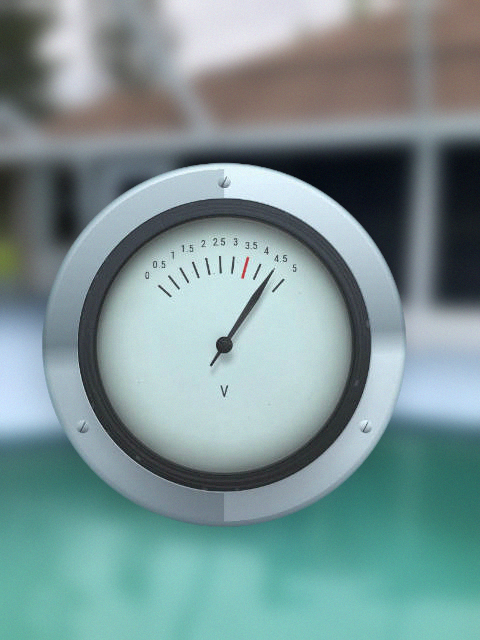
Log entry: 4.5 V
